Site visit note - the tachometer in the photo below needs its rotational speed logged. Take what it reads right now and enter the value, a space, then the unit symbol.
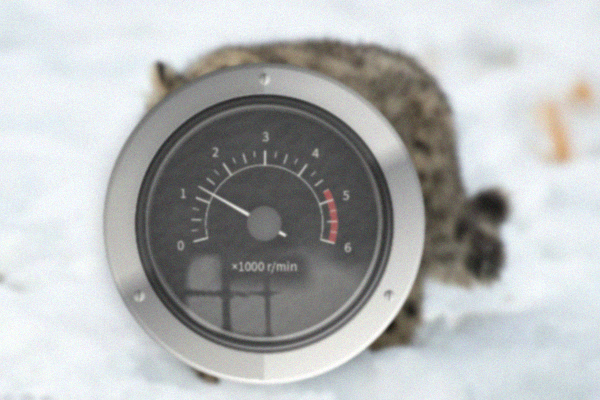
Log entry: 1250 rpm
